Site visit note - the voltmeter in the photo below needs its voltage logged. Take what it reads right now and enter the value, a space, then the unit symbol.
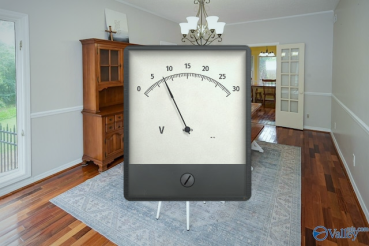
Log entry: 7.5 V
